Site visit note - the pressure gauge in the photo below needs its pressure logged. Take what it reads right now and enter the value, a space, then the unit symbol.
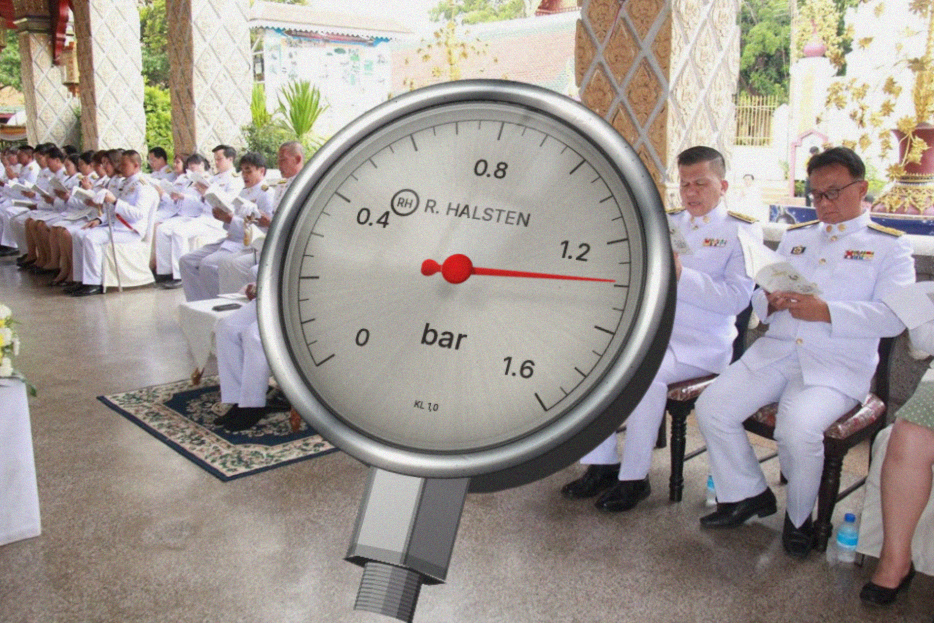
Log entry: 1.3 bar
